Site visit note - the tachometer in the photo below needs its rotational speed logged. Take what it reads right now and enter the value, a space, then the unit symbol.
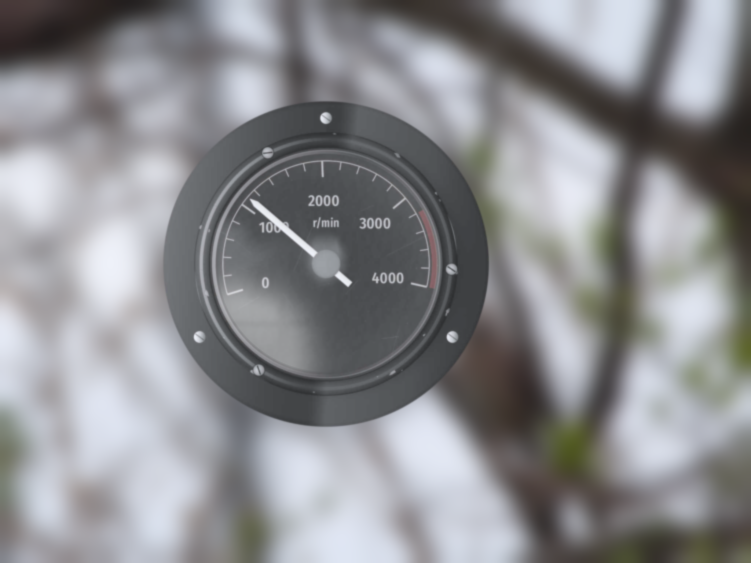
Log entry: 1100 rpm
